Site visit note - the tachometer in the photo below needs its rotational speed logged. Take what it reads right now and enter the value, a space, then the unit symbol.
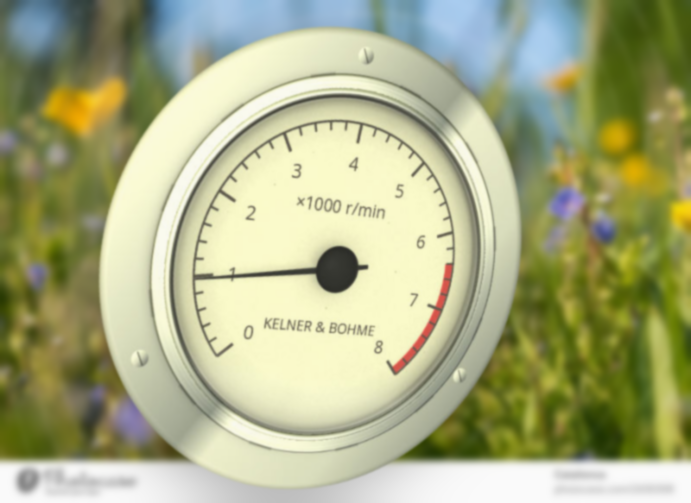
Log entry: 1000 rpm
